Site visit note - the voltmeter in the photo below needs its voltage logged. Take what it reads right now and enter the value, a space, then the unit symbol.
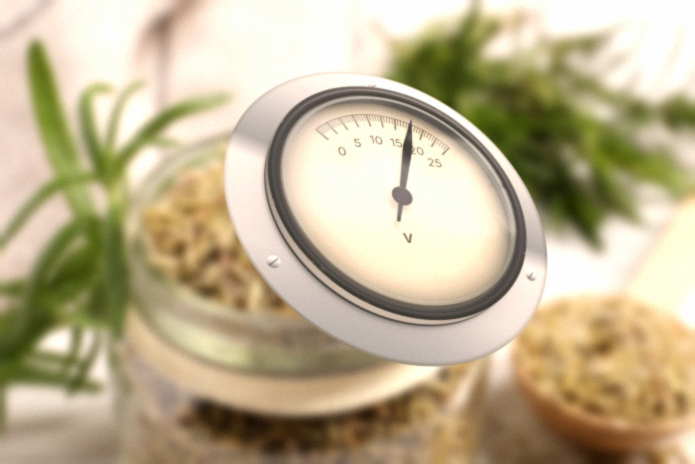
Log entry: 17.5 V
